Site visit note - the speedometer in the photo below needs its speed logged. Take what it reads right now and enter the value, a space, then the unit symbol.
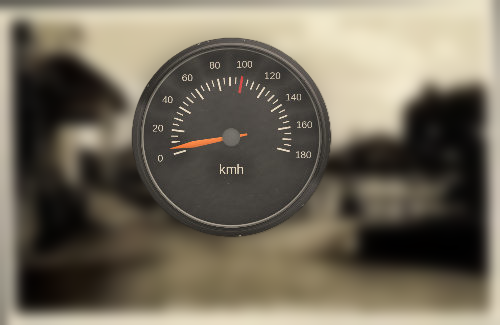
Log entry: 5 km/h
